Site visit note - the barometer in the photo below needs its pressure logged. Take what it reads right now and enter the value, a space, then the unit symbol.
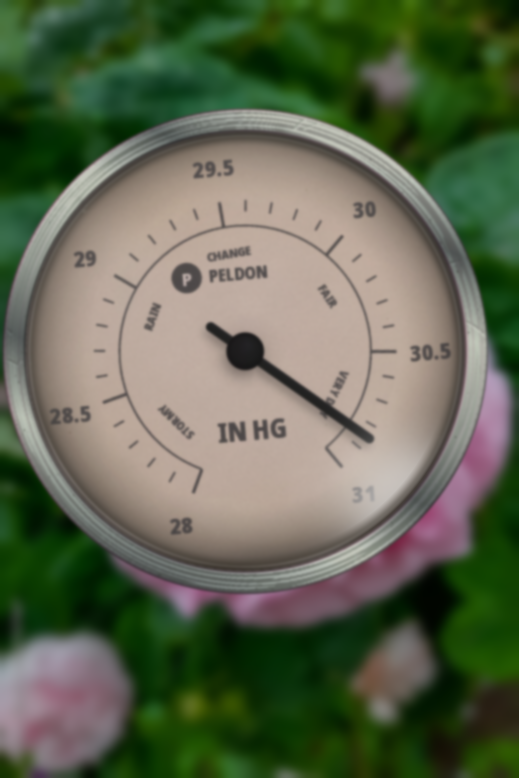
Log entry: 30.85 inHg
